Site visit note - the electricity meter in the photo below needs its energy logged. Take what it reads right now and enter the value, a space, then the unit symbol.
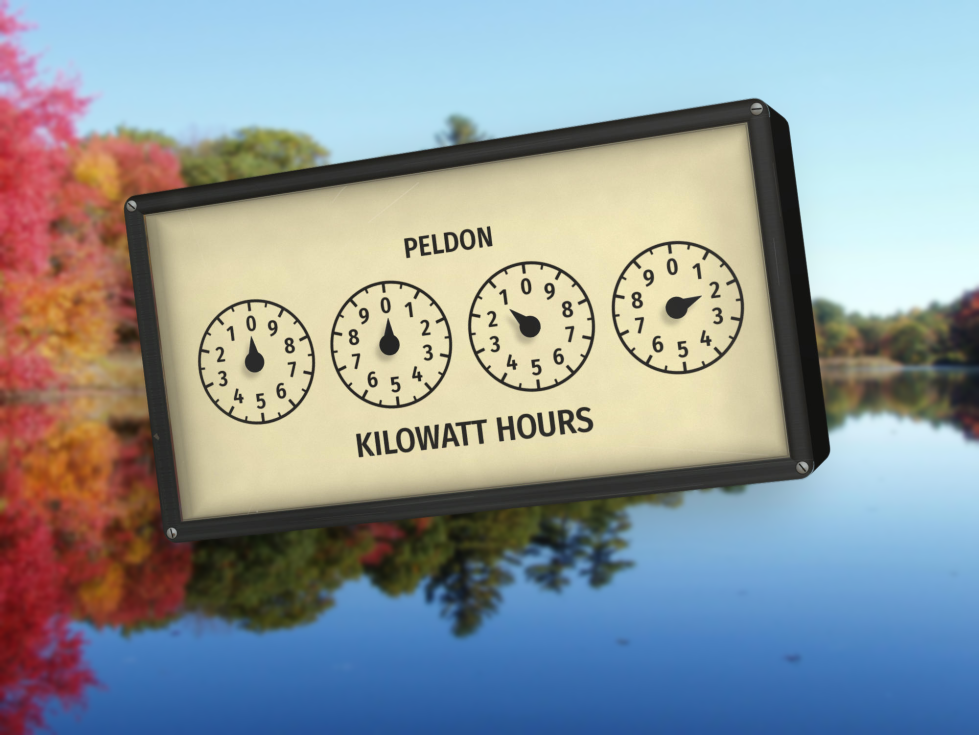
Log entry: 12 kWh
